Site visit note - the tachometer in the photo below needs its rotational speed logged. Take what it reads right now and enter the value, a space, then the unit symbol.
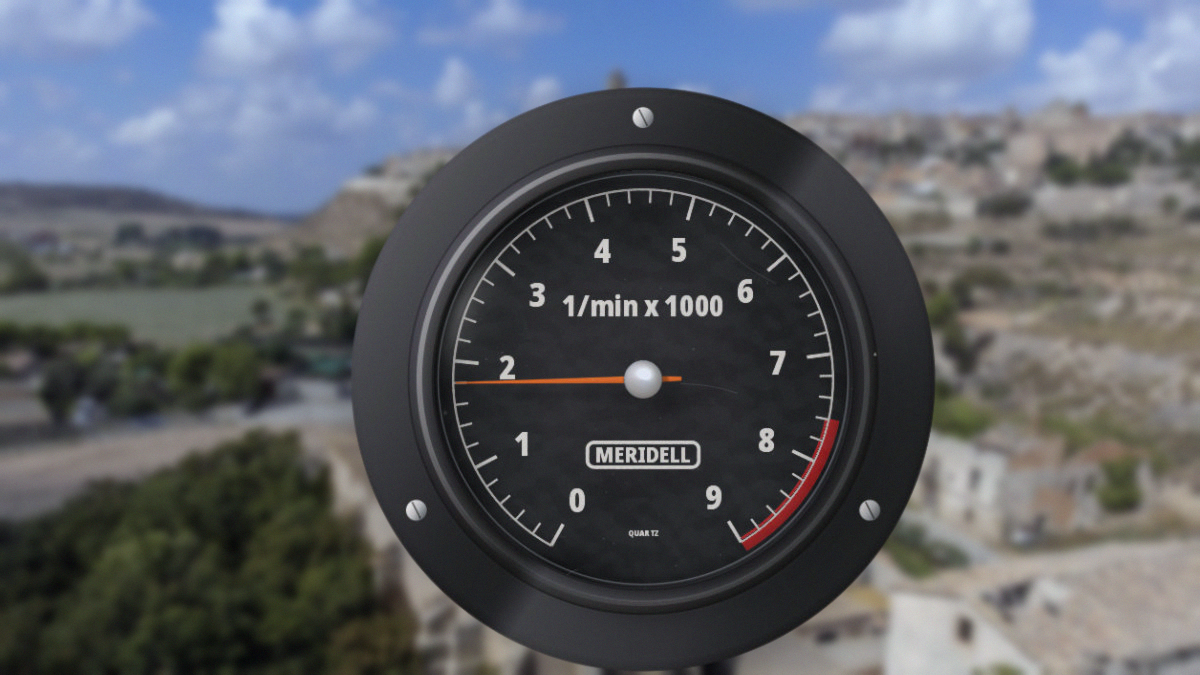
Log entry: 1800 rpm
